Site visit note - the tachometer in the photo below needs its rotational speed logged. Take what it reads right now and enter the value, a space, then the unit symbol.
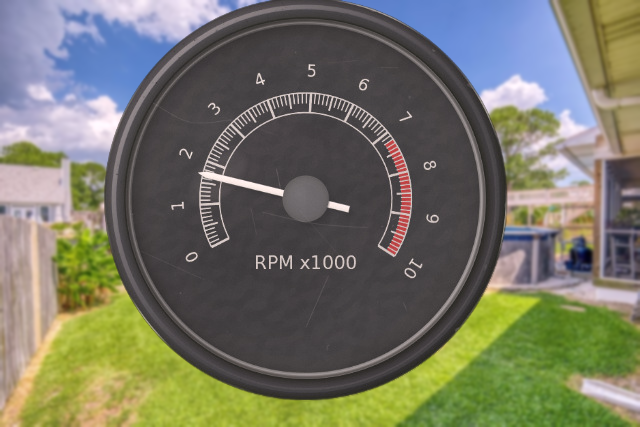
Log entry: 1700 rpm
